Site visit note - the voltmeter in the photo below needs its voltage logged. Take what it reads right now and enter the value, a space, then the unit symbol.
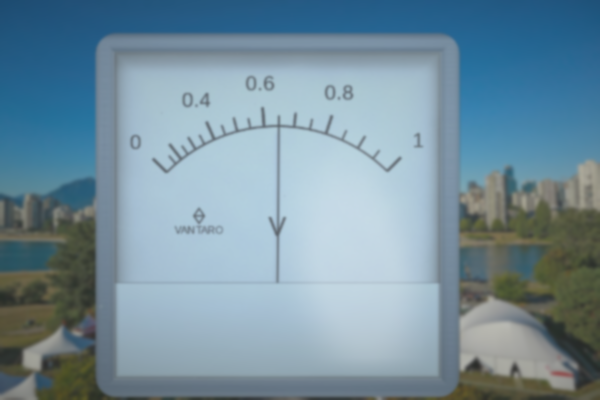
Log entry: 0.65 V
